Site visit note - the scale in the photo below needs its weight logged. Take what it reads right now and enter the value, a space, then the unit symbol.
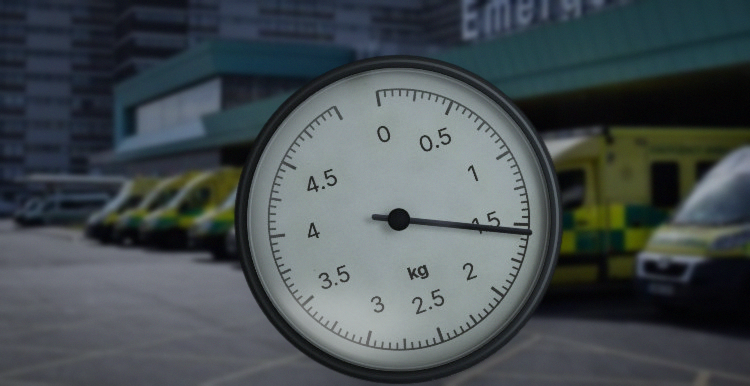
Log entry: 1.55 kg
